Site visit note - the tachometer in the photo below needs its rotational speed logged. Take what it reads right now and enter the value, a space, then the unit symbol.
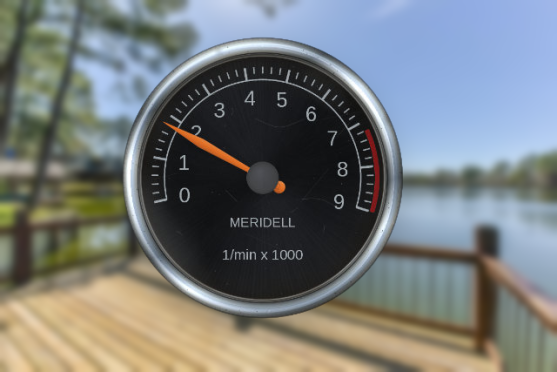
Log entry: 1800 rpm
